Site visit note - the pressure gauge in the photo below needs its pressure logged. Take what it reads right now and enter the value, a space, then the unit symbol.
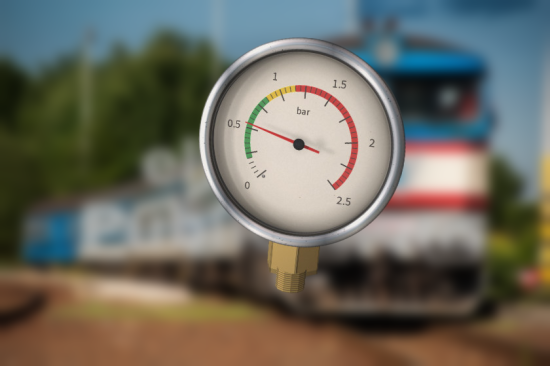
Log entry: 0.55 bar
